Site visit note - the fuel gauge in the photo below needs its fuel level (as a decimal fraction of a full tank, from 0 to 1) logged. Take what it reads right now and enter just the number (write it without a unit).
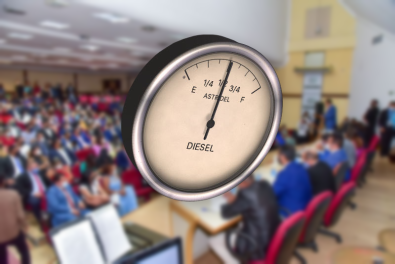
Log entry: 0.5
